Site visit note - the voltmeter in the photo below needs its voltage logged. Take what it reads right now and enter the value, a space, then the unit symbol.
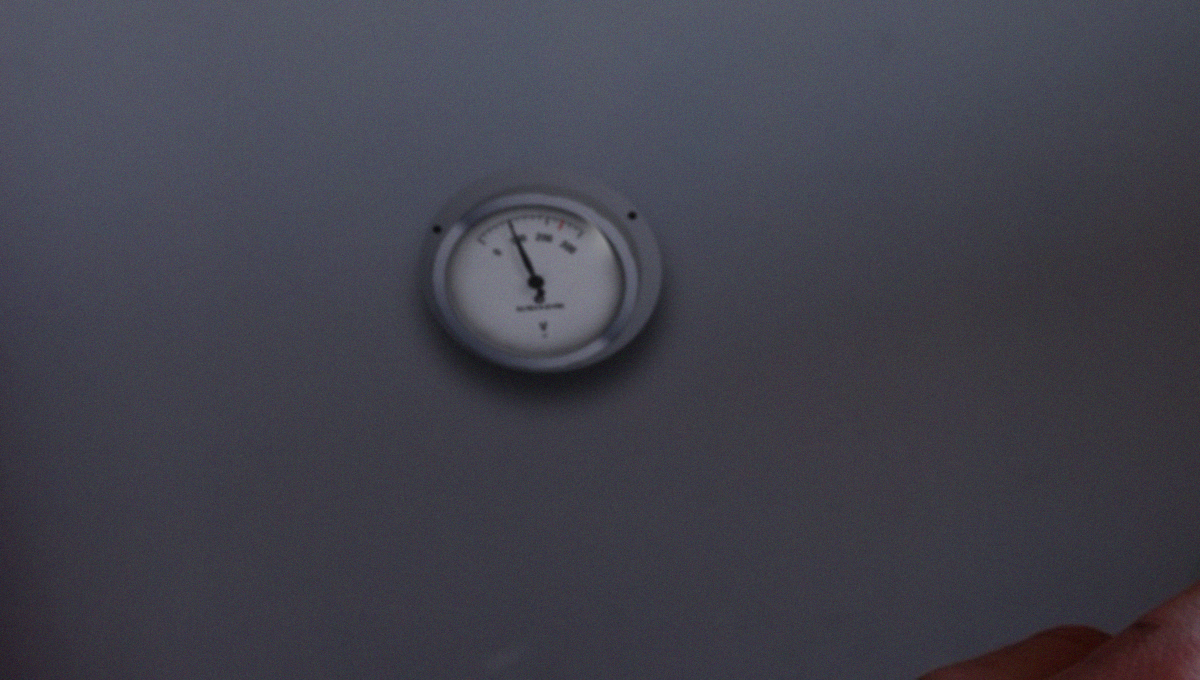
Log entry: 100 V
